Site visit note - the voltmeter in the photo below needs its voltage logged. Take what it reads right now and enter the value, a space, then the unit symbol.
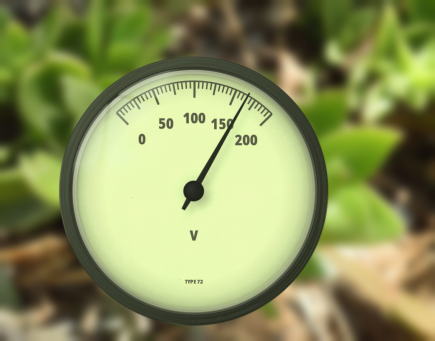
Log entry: 165 V
